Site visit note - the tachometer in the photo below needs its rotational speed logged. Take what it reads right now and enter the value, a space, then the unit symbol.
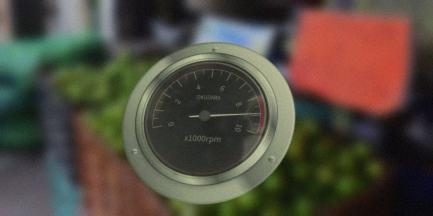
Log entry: 9000 rpm
